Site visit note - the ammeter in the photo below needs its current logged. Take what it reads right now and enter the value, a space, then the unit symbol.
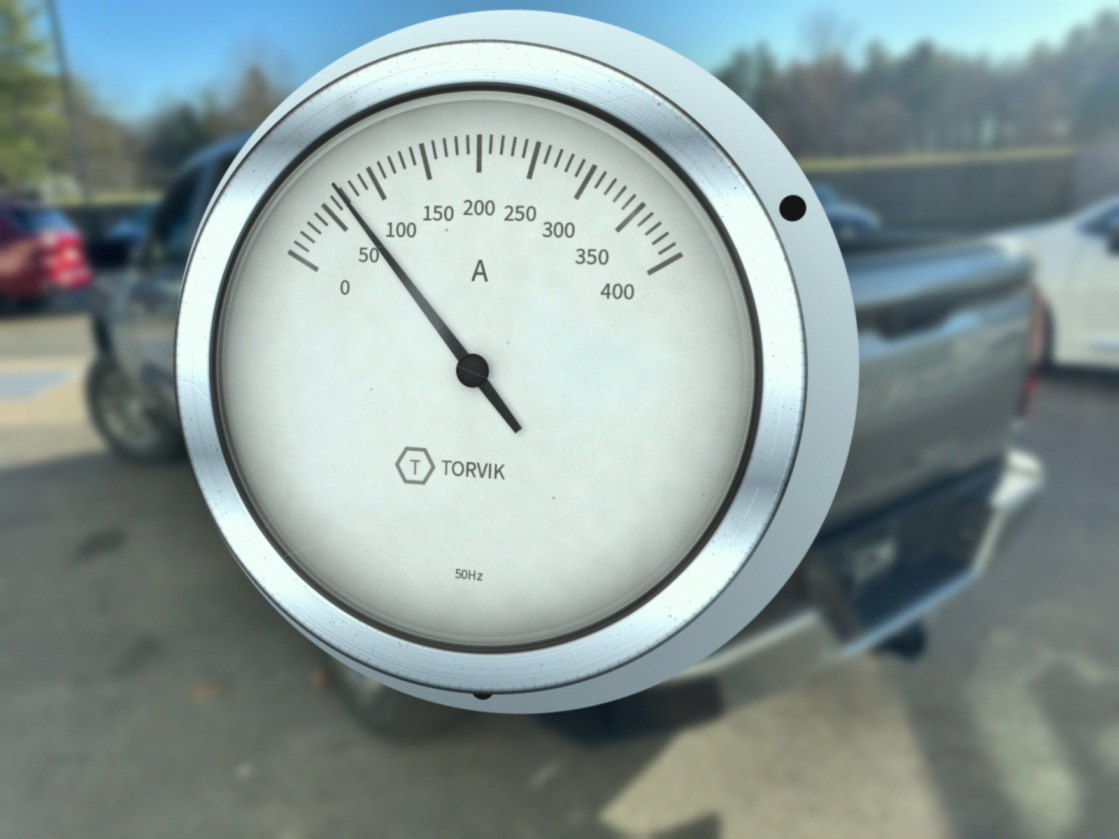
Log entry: 70 A
